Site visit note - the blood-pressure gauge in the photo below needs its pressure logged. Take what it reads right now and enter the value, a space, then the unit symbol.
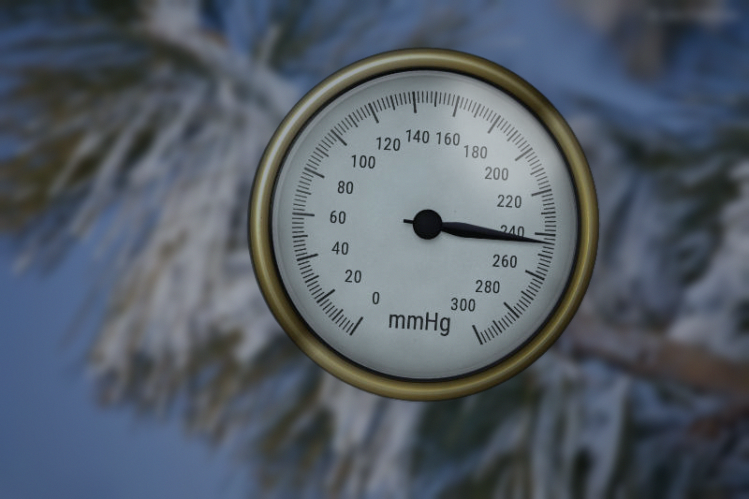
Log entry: 244 mmHg
